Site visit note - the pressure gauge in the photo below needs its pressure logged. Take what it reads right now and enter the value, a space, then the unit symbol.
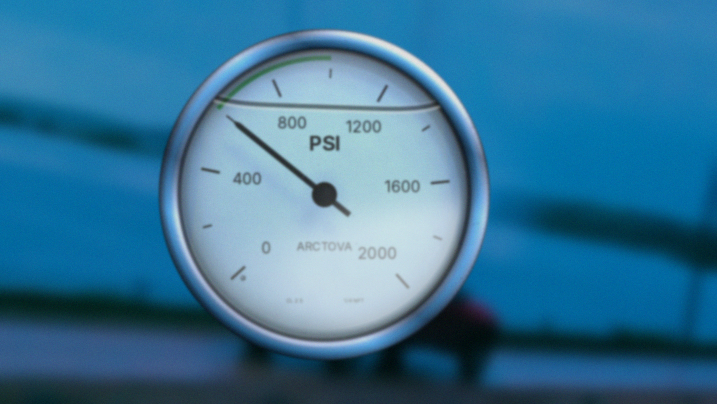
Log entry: 600 psi
